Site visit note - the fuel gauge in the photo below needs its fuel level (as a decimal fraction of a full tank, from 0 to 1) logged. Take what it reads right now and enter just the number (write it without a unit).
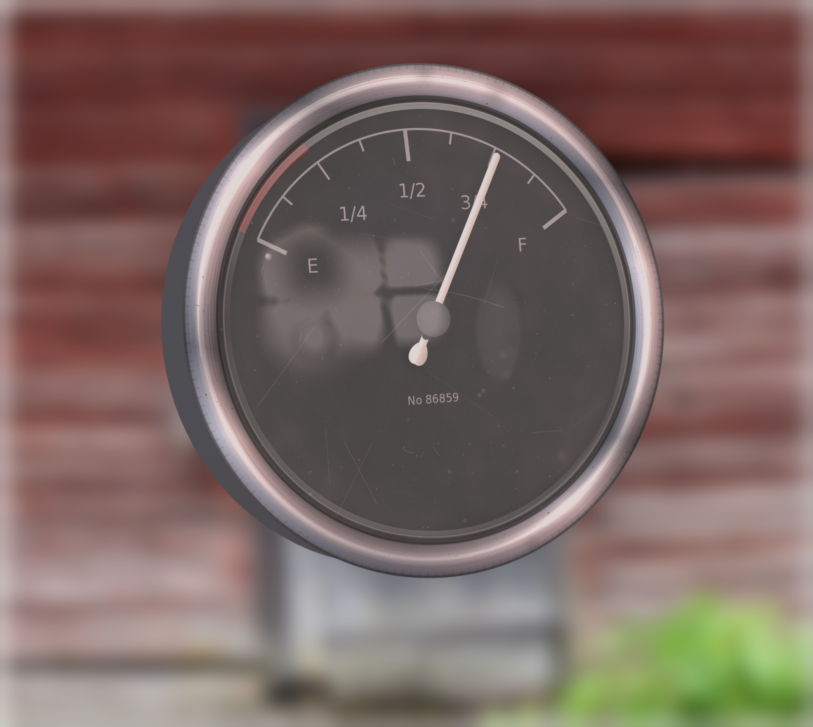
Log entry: 0.75
